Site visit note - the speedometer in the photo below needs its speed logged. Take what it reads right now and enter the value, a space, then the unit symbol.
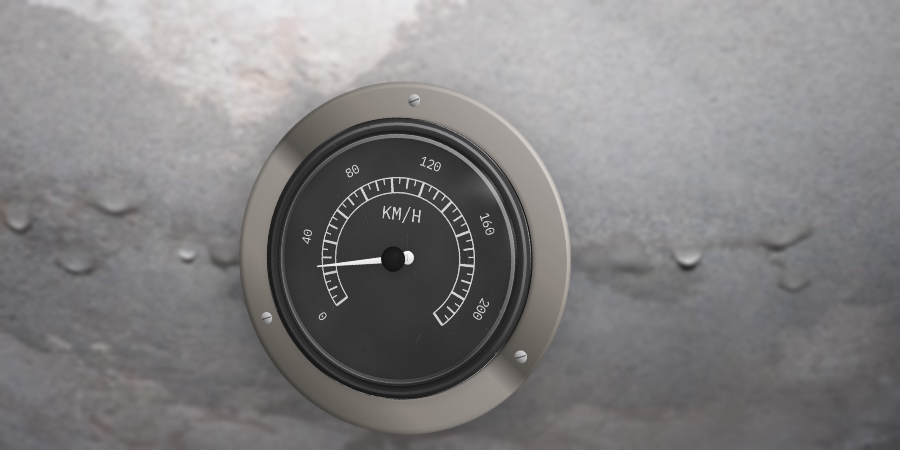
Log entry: 25 km/h
